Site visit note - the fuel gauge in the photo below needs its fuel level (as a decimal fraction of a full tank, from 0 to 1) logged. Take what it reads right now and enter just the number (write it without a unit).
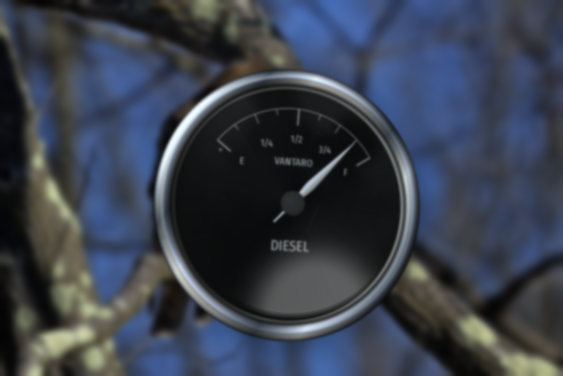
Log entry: 0.875
